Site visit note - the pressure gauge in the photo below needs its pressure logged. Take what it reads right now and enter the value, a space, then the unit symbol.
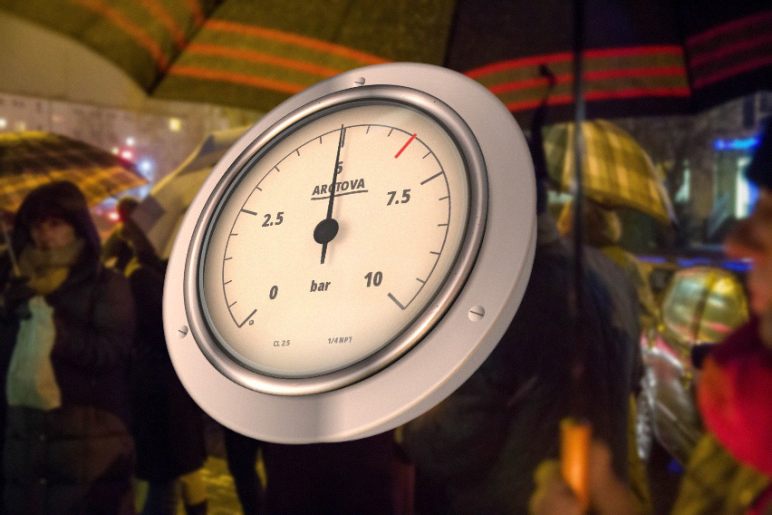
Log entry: 5 bar
